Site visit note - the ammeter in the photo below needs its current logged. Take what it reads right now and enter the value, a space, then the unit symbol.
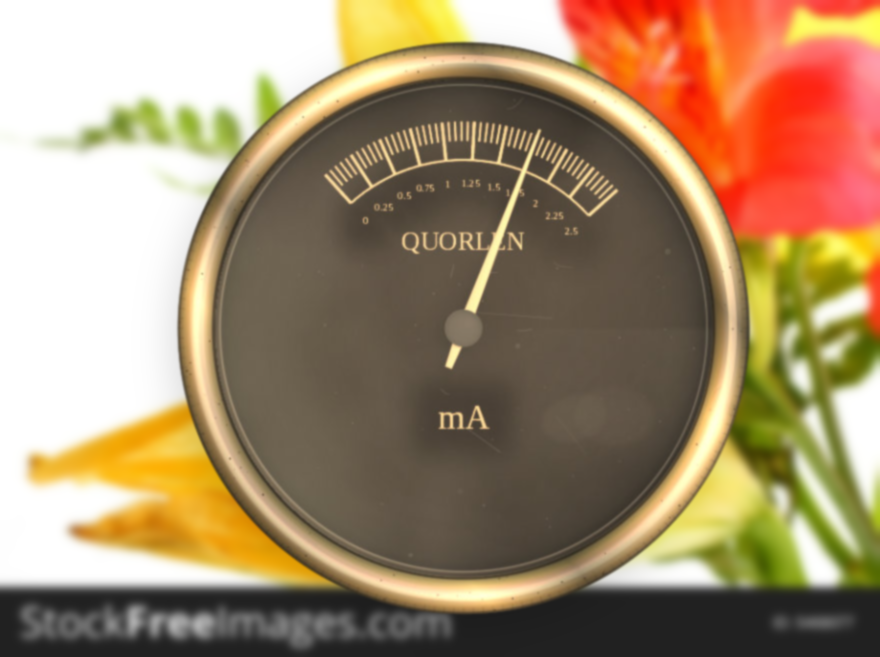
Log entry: 1.75 mA
